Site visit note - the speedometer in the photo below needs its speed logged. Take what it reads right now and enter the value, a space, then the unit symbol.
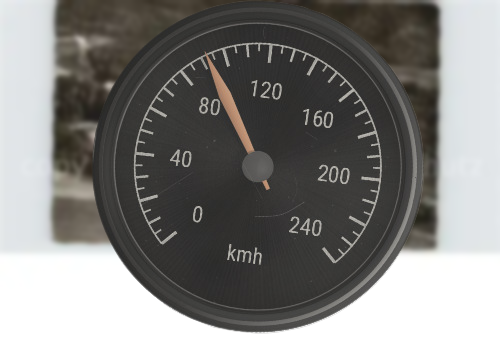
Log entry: 92.5 km/h
